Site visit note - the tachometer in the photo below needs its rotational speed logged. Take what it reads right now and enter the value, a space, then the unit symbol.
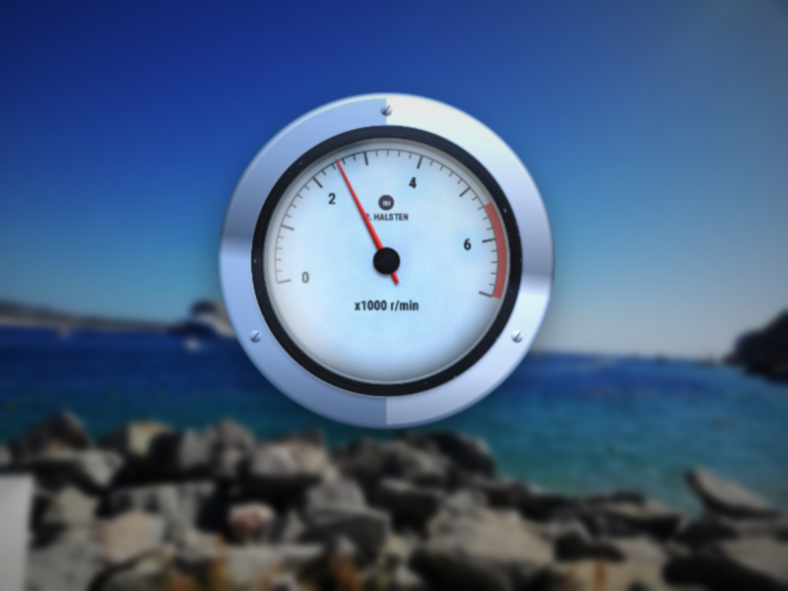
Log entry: 2500 rpm
